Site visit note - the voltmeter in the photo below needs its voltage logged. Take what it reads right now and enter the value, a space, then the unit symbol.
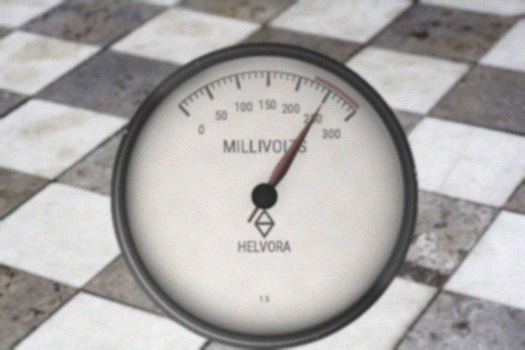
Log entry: 250 mV
